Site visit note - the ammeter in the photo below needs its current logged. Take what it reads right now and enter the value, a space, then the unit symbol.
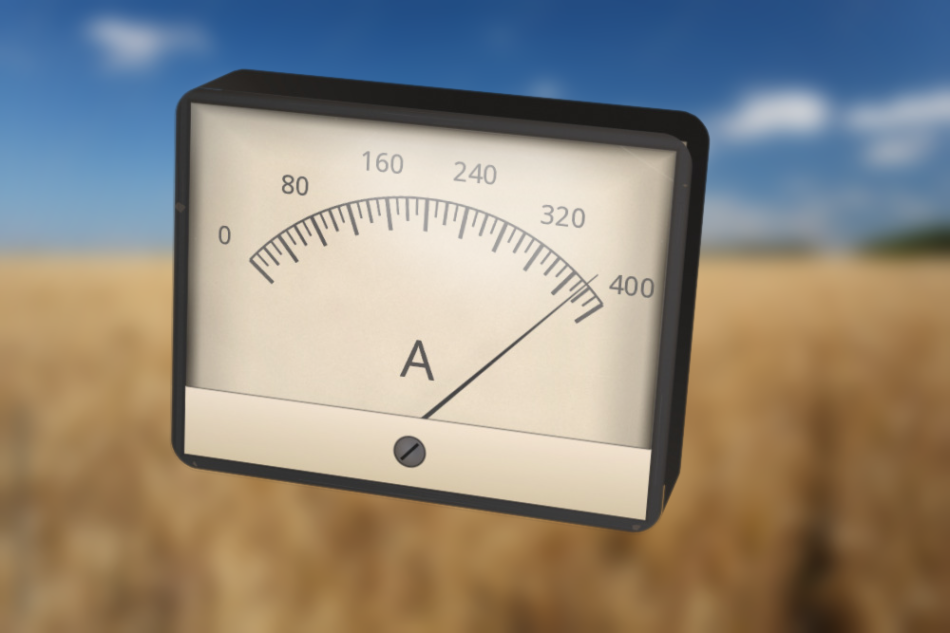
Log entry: 375 A
